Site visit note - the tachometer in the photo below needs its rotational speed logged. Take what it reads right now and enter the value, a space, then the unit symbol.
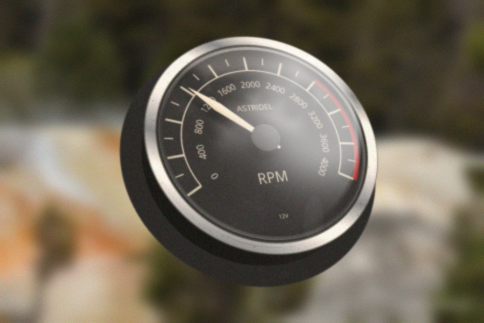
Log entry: 1200 rpm
